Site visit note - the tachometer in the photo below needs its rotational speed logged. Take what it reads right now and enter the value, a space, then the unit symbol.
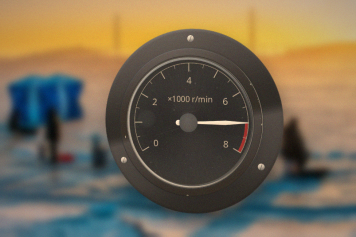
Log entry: 7000 rpm
